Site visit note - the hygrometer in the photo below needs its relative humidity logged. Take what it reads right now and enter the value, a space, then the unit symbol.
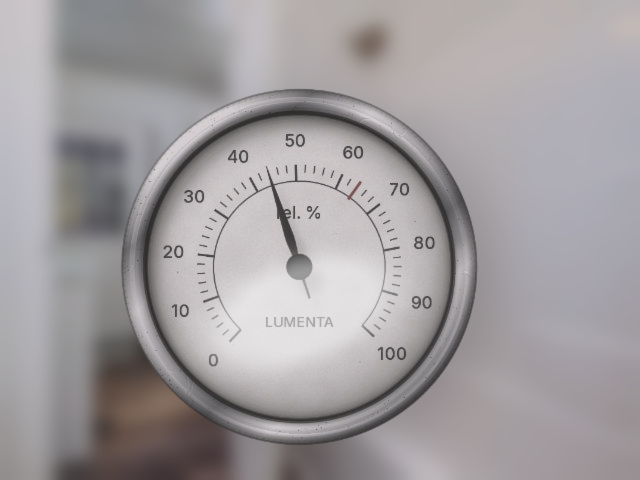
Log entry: 44 %
